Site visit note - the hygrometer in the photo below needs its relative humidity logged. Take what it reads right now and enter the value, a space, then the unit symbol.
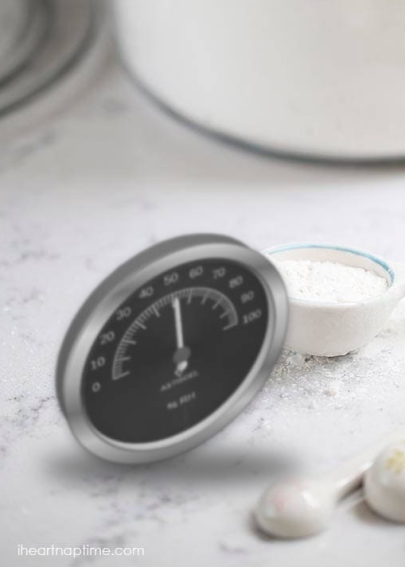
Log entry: 50 %
